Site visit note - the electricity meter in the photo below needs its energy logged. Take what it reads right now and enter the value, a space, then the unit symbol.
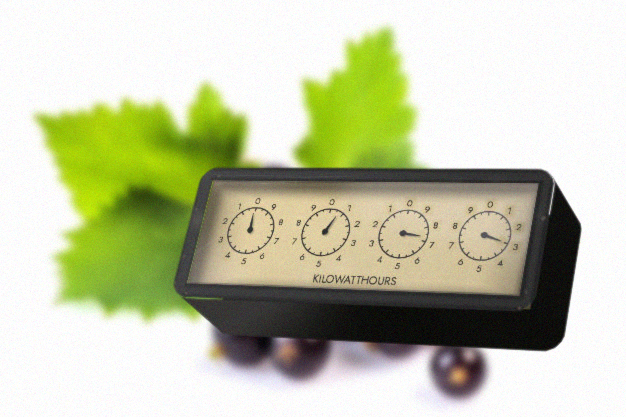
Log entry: 73 kWh
